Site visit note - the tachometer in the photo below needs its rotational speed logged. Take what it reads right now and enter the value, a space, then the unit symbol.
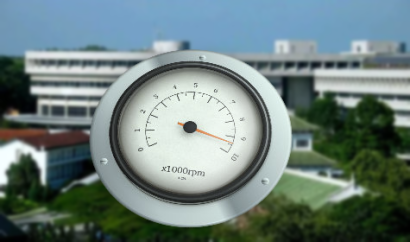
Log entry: 9500 rpm
